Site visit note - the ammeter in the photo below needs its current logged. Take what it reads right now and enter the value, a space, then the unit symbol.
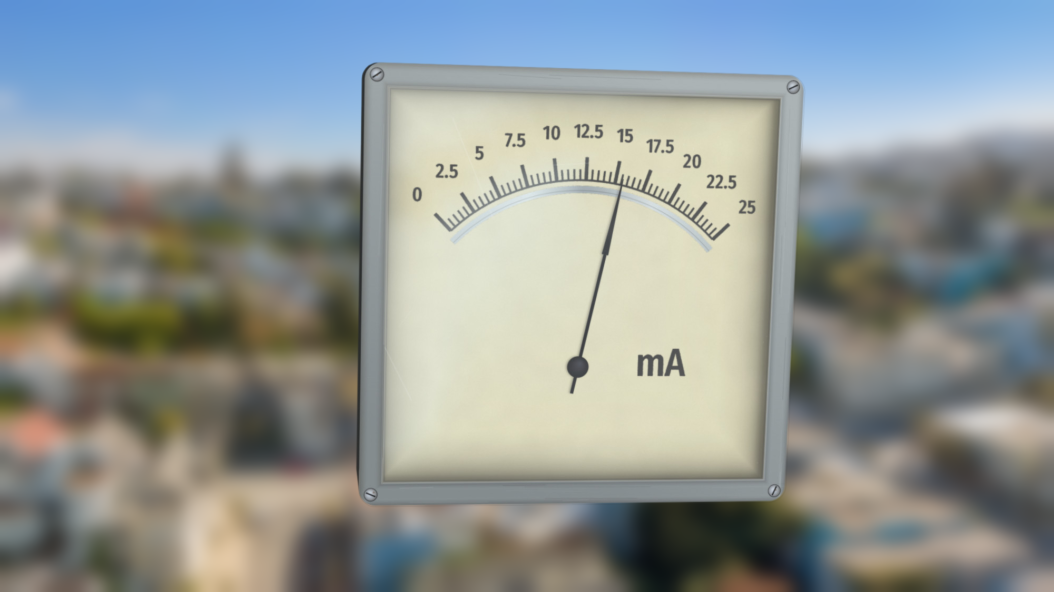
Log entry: 15.5 mA
